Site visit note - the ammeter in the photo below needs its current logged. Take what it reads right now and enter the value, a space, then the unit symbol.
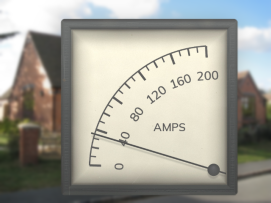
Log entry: 35 A
